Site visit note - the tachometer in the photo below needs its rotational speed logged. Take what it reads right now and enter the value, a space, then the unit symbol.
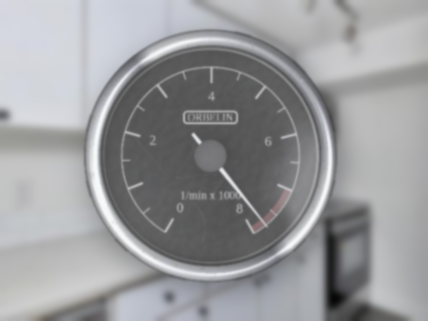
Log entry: 7750 rpm
